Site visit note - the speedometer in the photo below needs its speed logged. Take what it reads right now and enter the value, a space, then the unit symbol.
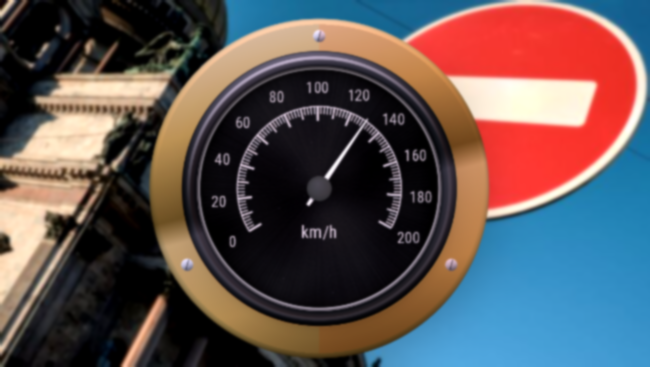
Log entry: 130 km/h
